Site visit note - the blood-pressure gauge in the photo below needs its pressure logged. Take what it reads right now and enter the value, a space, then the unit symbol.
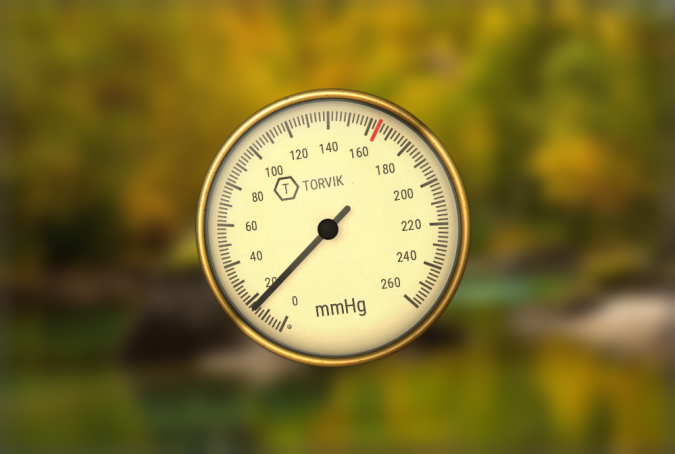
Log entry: 16 mmHg
